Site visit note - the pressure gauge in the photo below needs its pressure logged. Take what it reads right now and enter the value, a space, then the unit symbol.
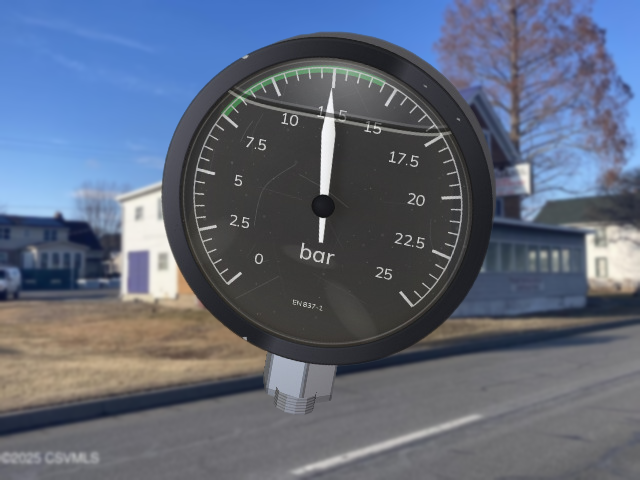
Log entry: 12.5 bar
